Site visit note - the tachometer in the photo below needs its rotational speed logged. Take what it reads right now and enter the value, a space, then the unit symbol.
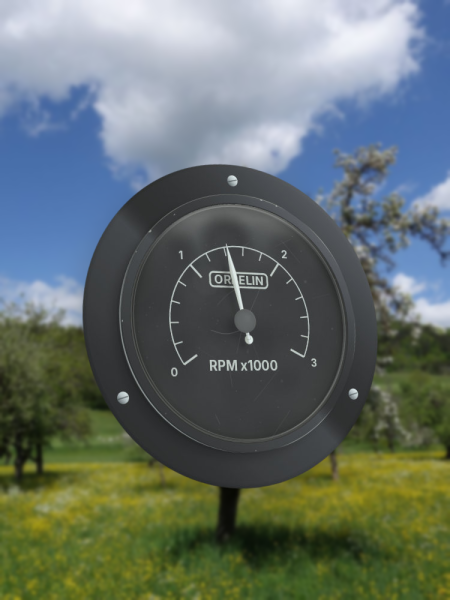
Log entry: 1400 rpm
